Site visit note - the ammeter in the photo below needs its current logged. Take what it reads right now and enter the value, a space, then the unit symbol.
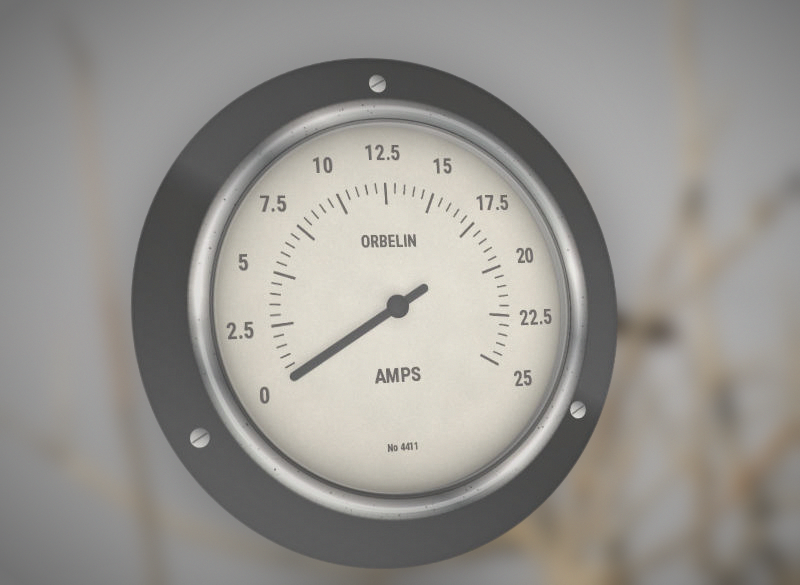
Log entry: 0 A
